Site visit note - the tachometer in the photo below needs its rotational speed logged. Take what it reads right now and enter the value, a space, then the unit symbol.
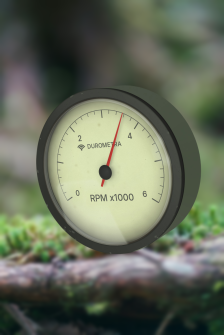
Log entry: 3600 rpm
